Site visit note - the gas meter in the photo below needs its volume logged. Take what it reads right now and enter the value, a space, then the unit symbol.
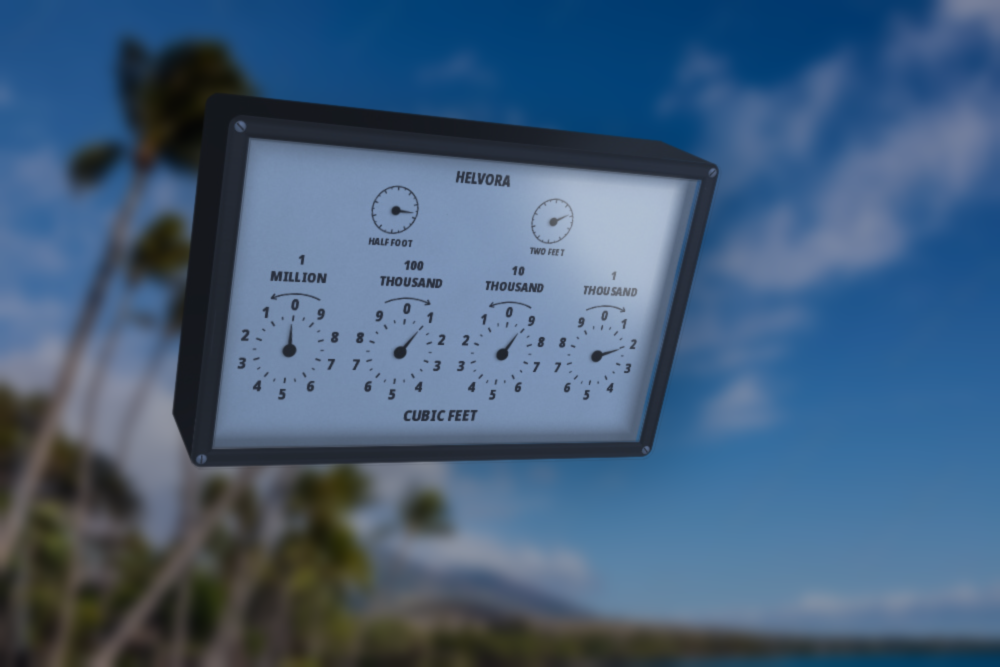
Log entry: 9200 ft³
